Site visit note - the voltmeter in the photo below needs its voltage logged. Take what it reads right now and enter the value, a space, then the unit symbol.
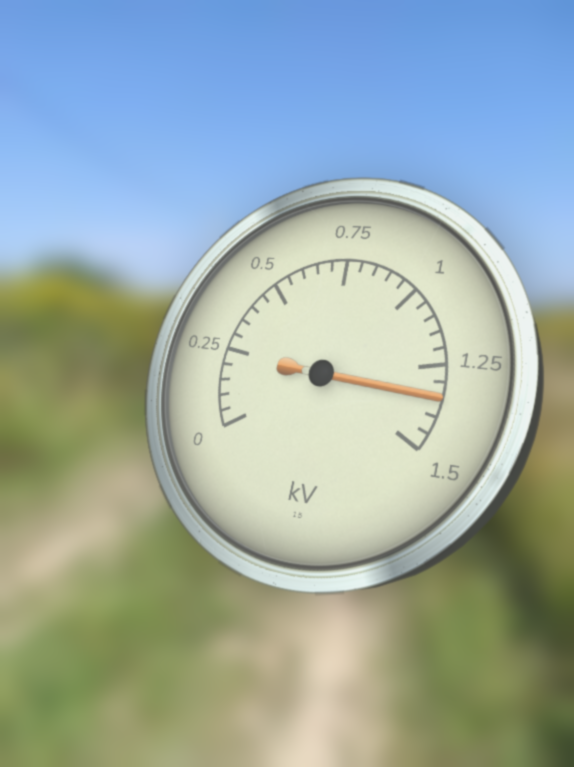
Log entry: 1.35 kV
